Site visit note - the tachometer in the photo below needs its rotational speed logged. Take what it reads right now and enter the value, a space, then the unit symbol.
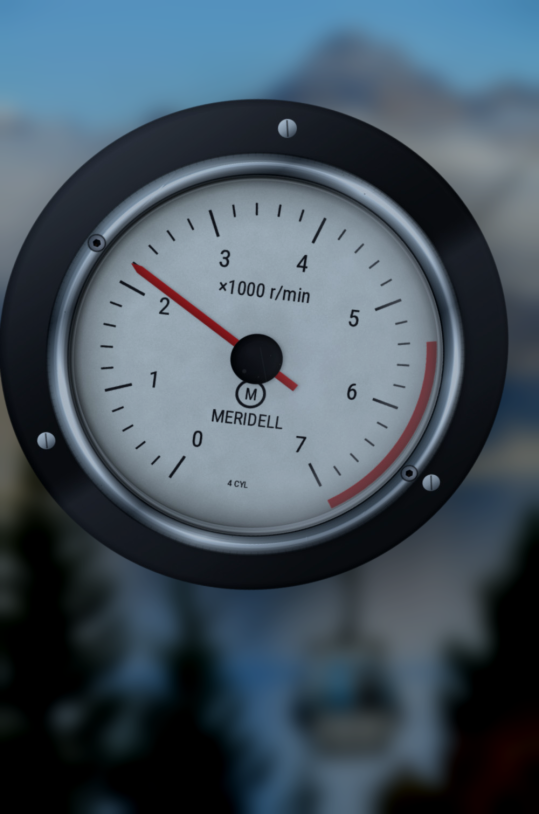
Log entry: 2200 rpm
